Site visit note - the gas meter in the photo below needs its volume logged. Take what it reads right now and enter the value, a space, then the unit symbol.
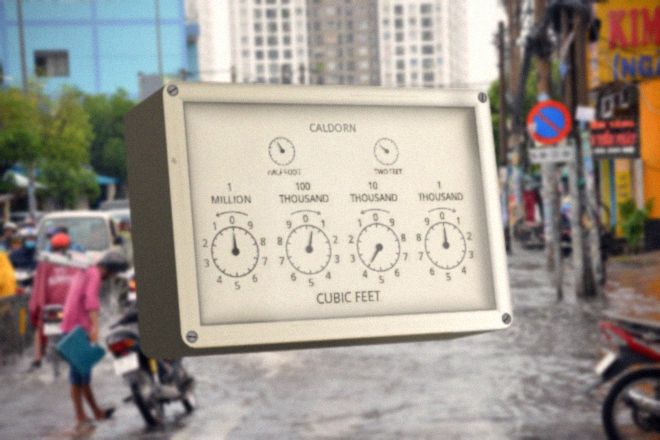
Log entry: 4000 ft³
